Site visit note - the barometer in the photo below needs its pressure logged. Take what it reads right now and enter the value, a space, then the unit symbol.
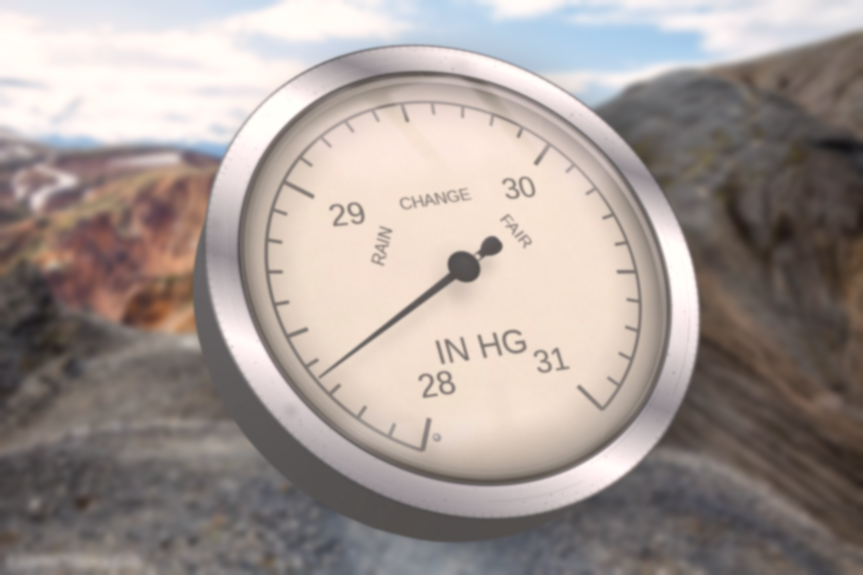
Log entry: 28.35 inHg
